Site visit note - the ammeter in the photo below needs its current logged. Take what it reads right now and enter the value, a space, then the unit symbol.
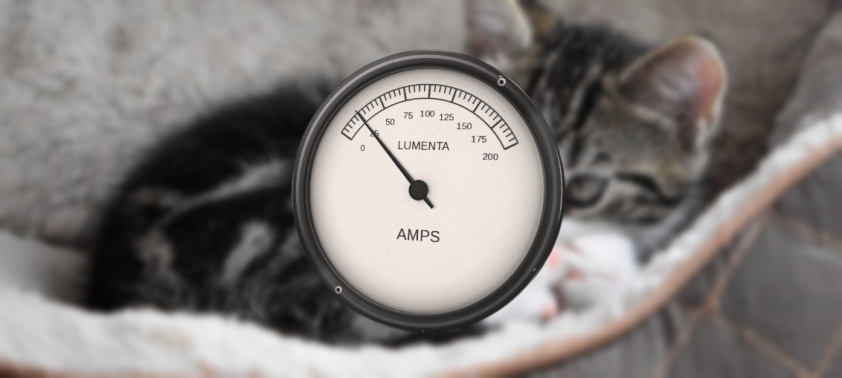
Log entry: 25 A
